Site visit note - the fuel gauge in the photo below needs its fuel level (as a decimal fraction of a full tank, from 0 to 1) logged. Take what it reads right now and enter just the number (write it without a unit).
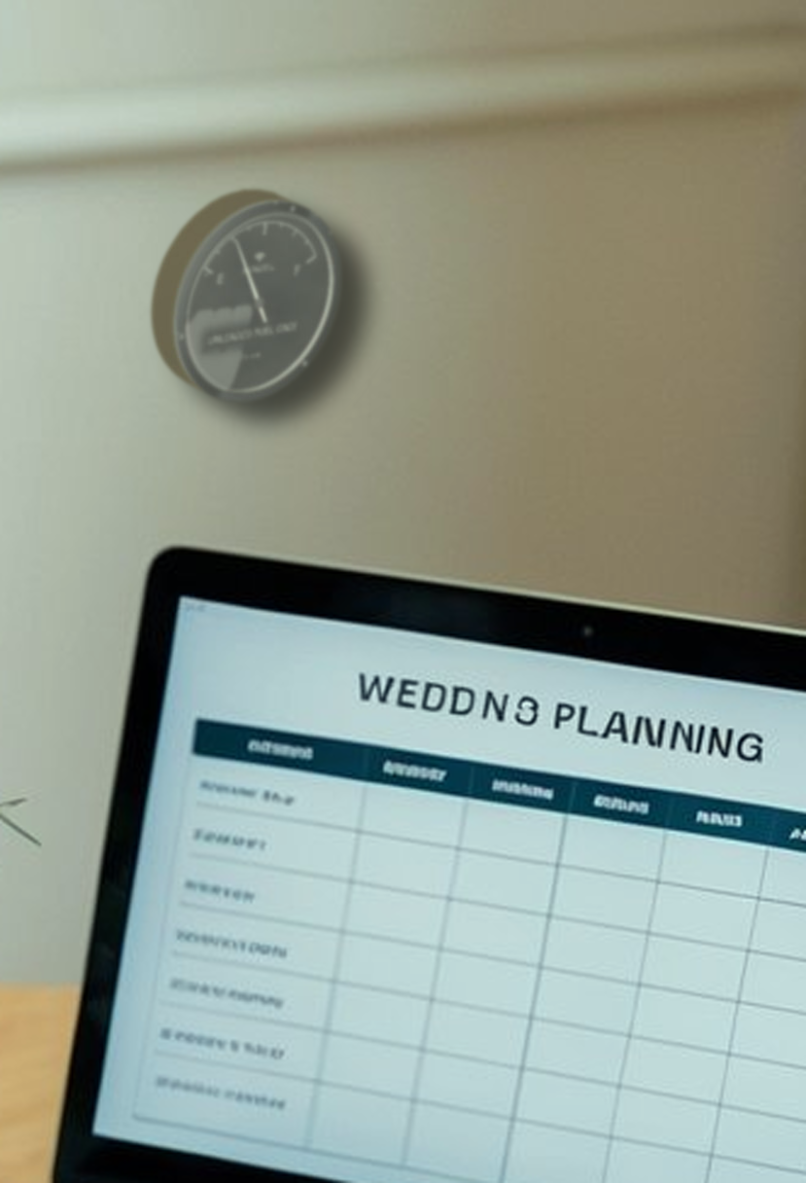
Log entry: 0.25
